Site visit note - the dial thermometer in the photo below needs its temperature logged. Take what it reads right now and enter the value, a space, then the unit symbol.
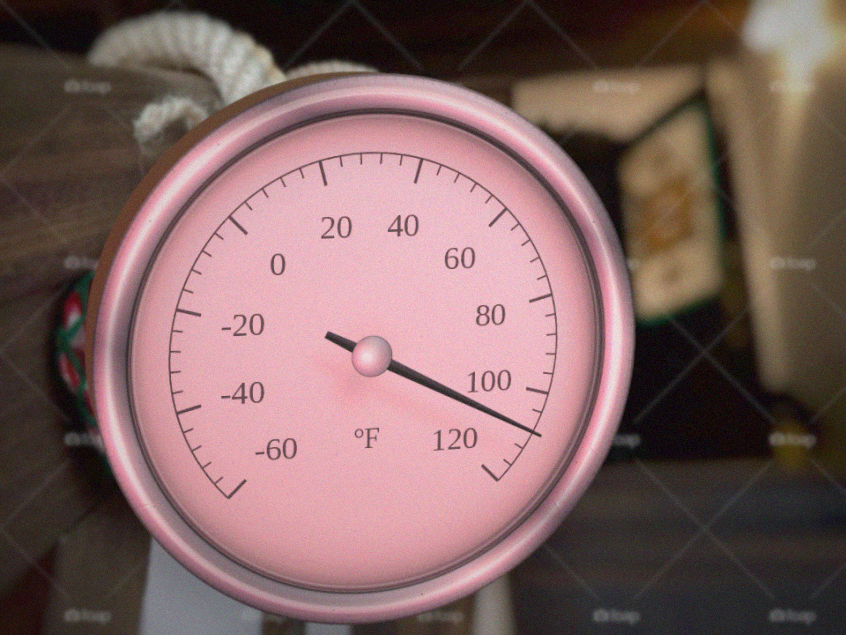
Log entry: 108 °F
